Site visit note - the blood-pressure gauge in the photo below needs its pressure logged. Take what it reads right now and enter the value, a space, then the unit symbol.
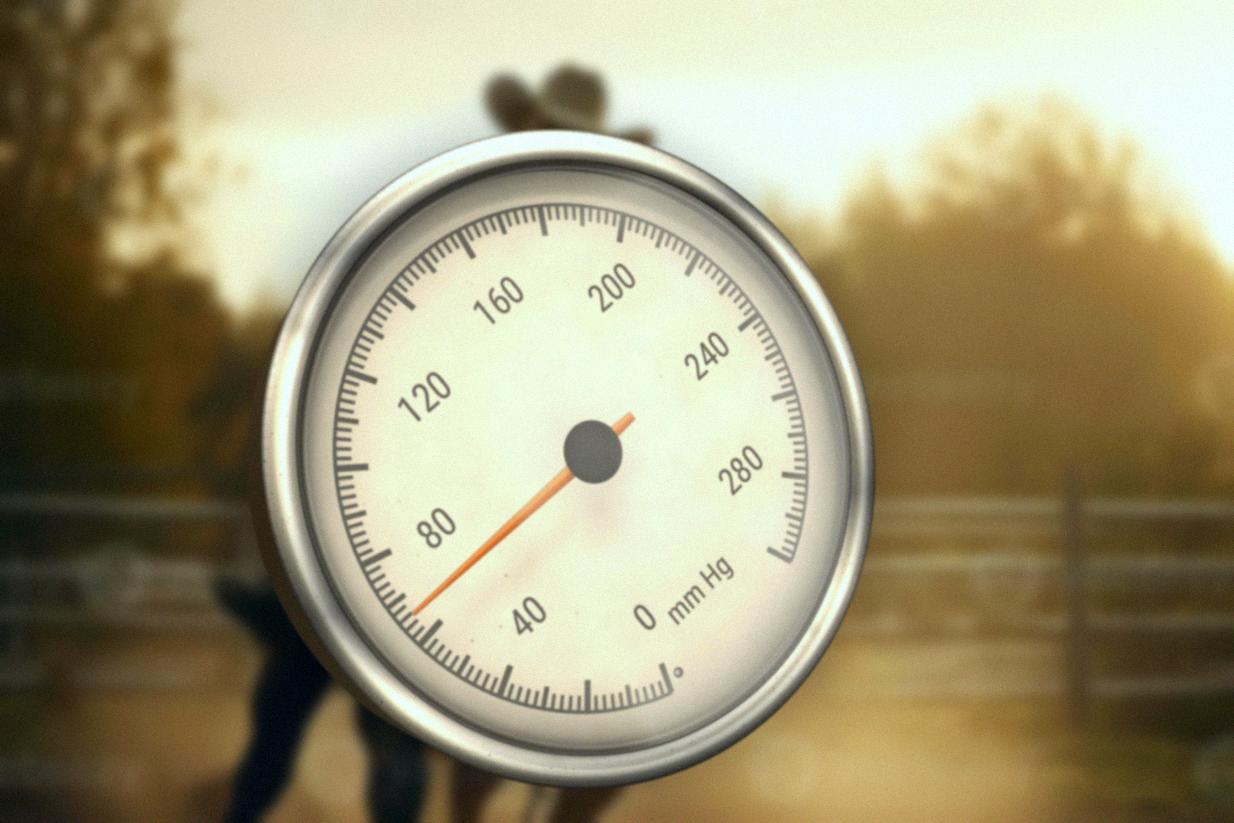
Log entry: 66 mmHg
